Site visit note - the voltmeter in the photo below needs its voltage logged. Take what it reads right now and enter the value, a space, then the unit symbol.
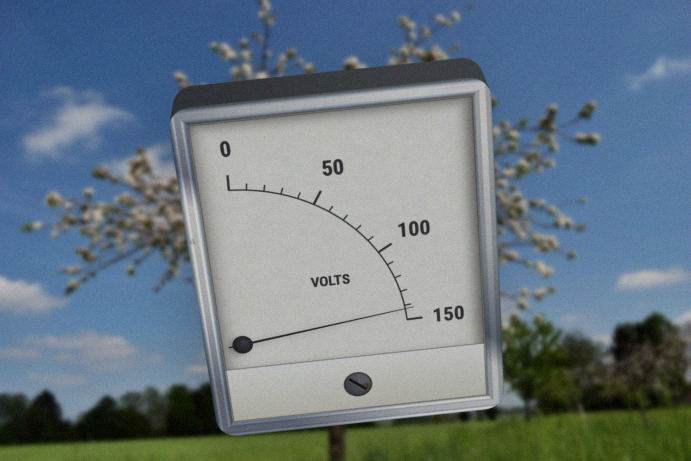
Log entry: 140 V
